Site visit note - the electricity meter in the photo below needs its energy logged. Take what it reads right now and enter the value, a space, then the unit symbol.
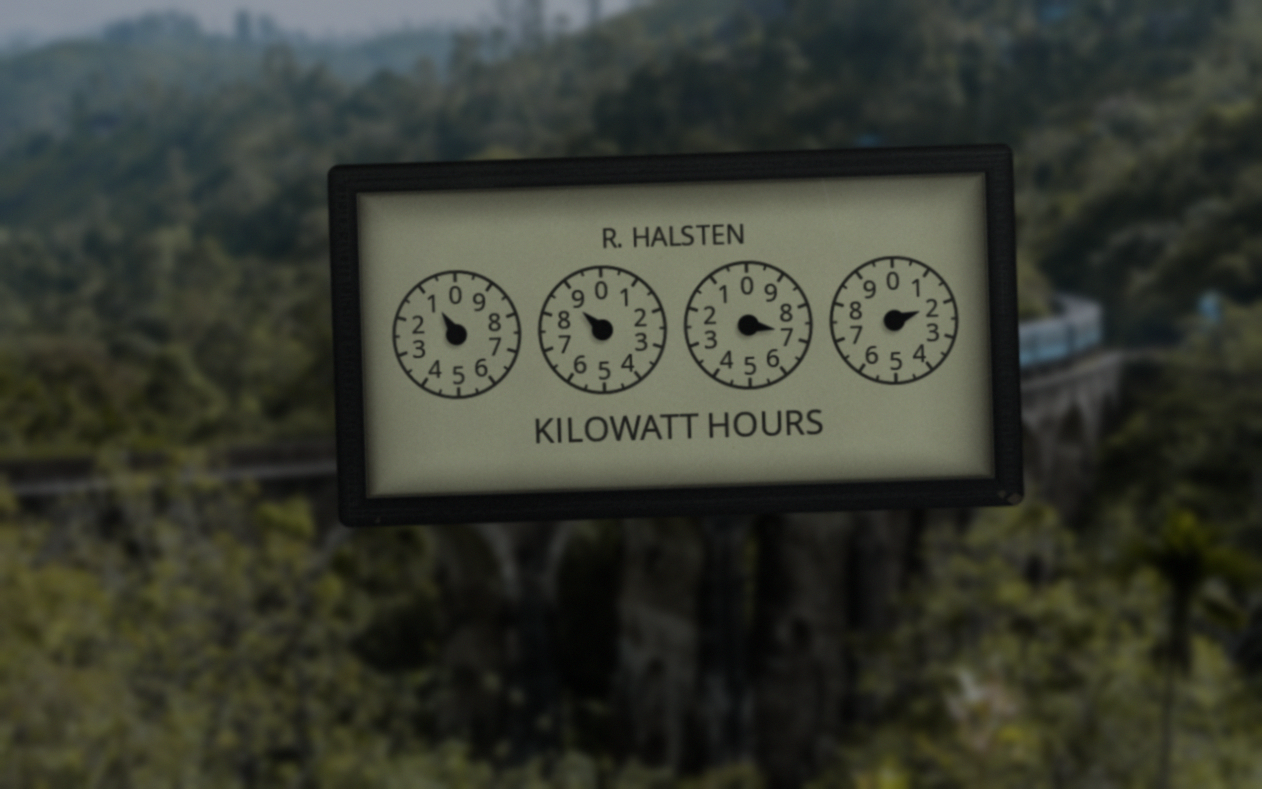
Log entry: 872 kWh
